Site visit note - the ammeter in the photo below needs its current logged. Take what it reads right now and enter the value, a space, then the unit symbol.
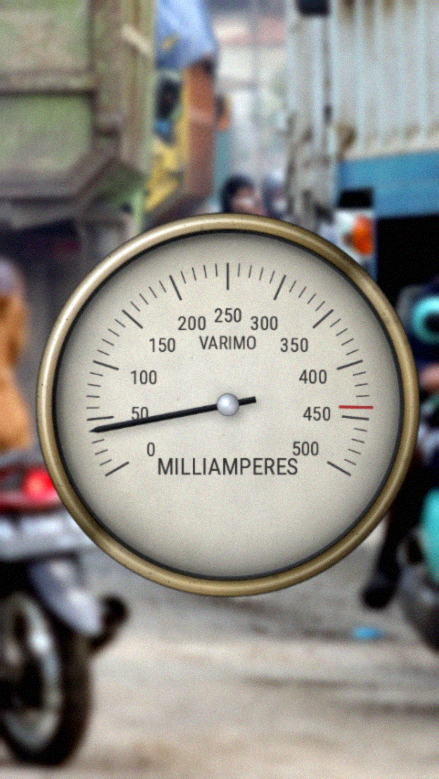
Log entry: 40 mA
